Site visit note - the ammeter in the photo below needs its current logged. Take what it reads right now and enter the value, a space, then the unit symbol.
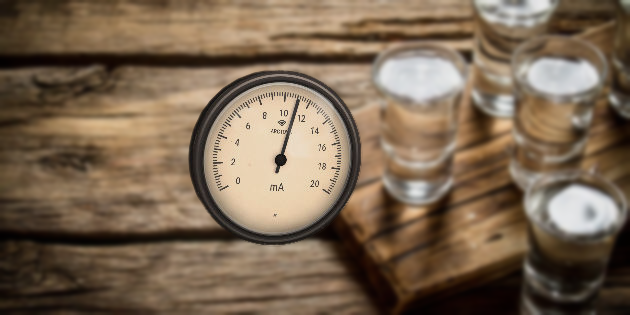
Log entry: 11 mA
